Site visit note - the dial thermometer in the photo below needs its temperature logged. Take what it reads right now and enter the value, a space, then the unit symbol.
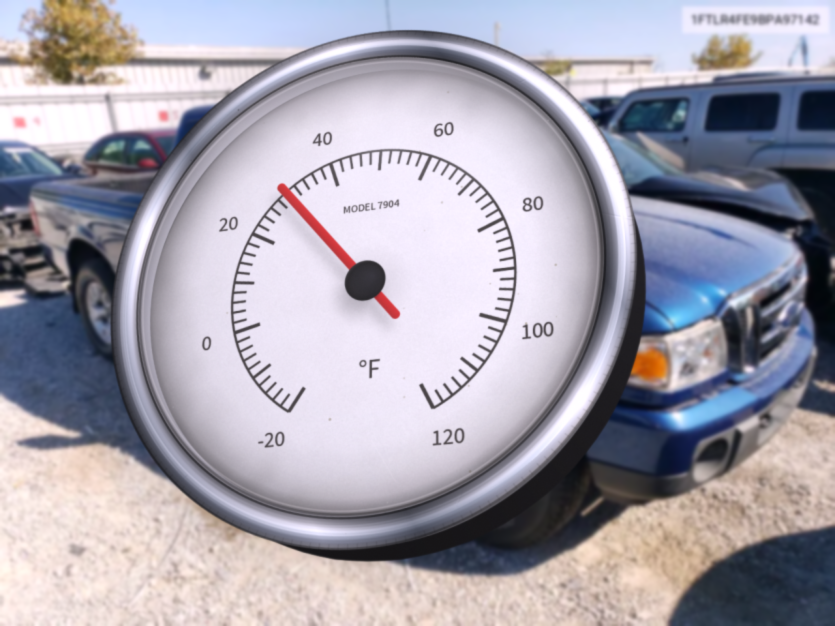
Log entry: 30 °F
